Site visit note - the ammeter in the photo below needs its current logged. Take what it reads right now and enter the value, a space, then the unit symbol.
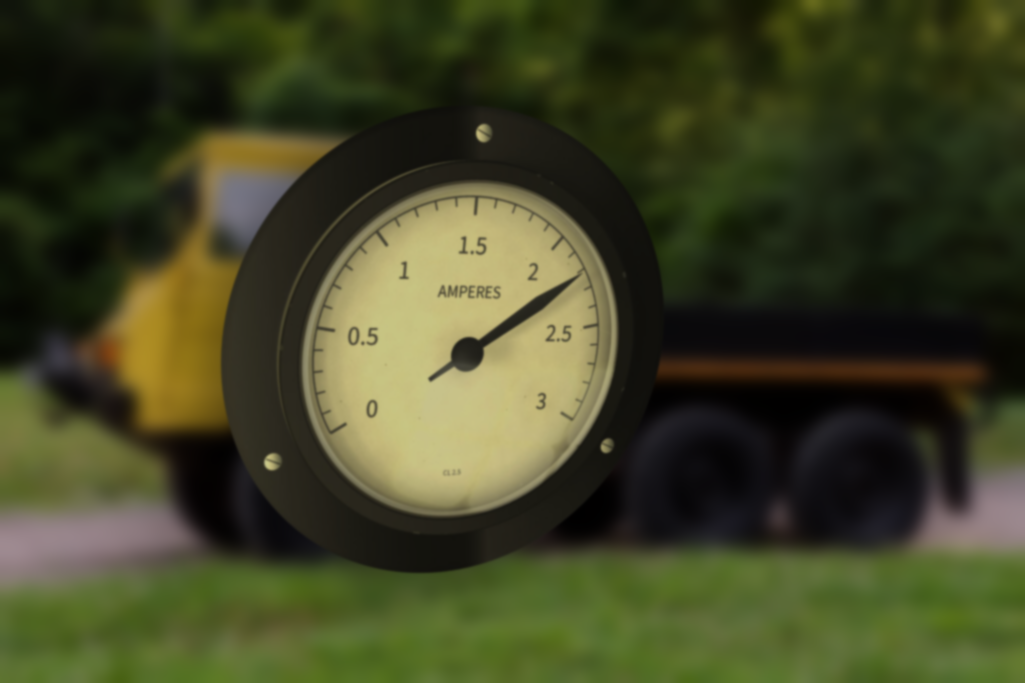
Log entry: 2.2 A
